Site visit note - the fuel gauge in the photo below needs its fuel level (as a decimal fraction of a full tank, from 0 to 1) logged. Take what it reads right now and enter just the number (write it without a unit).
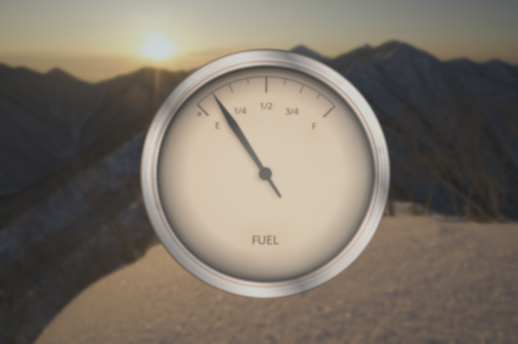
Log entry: 0.125
